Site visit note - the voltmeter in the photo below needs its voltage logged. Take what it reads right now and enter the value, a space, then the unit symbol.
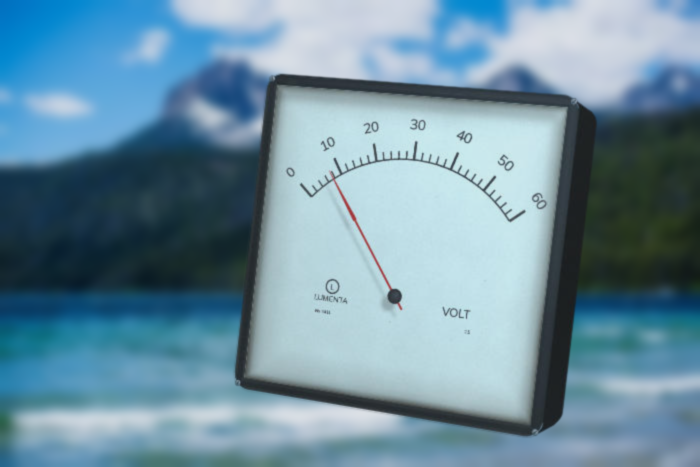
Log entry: 8 V
